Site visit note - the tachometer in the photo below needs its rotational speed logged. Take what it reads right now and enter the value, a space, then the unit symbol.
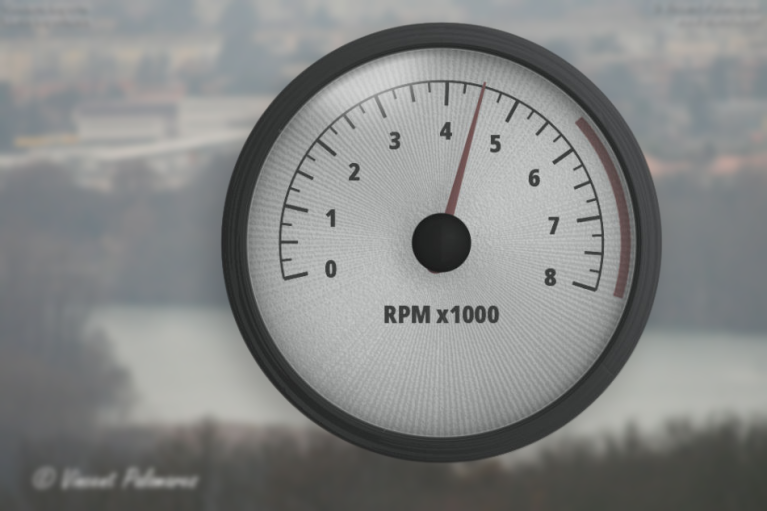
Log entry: 4500 rpm
